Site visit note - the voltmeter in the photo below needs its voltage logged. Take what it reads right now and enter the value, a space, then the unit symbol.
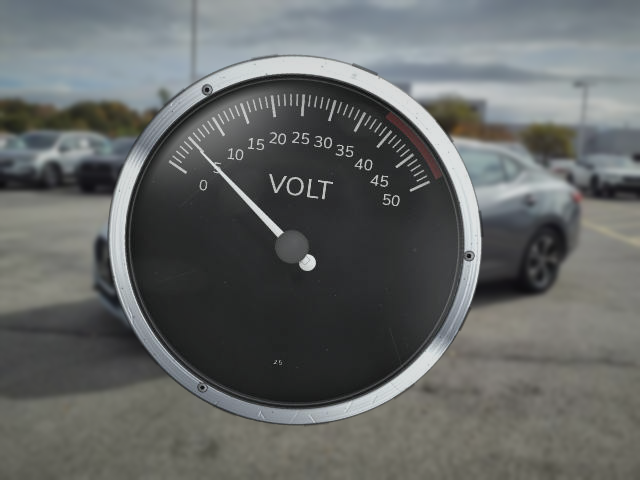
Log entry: 5 V
